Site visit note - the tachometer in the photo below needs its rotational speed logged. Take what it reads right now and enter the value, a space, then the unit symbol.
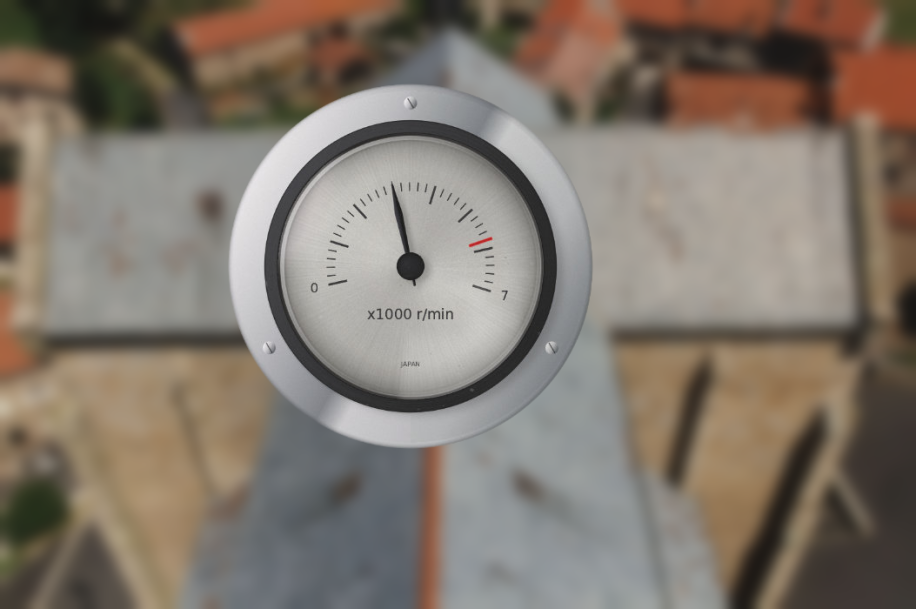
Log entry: 3000 rpm
